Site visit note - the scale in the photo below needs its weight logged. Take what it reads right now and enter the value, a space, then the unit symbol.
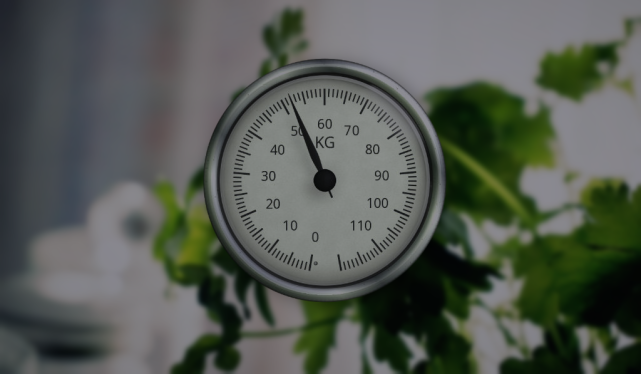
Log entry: 52 kg
